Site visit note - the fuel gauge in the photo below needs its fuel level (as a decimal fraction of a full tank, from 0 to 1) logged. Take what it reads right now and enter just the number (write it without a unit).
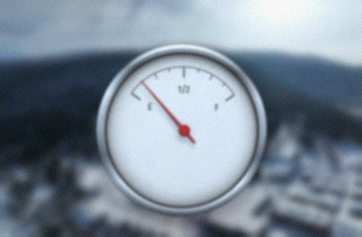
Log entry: 0.125
